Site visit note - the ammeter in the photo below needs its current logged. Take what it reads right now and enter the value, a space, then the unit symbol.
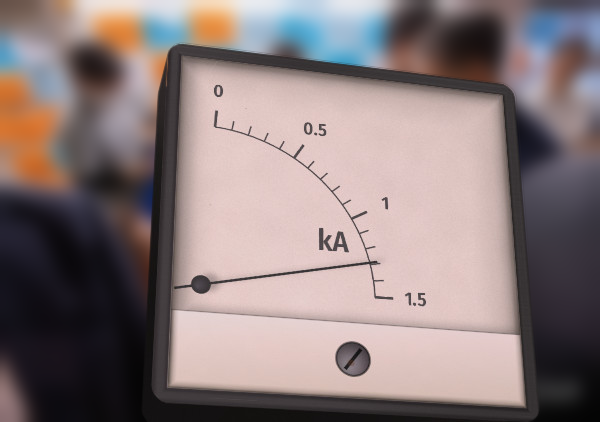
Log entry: 1.3 kA
